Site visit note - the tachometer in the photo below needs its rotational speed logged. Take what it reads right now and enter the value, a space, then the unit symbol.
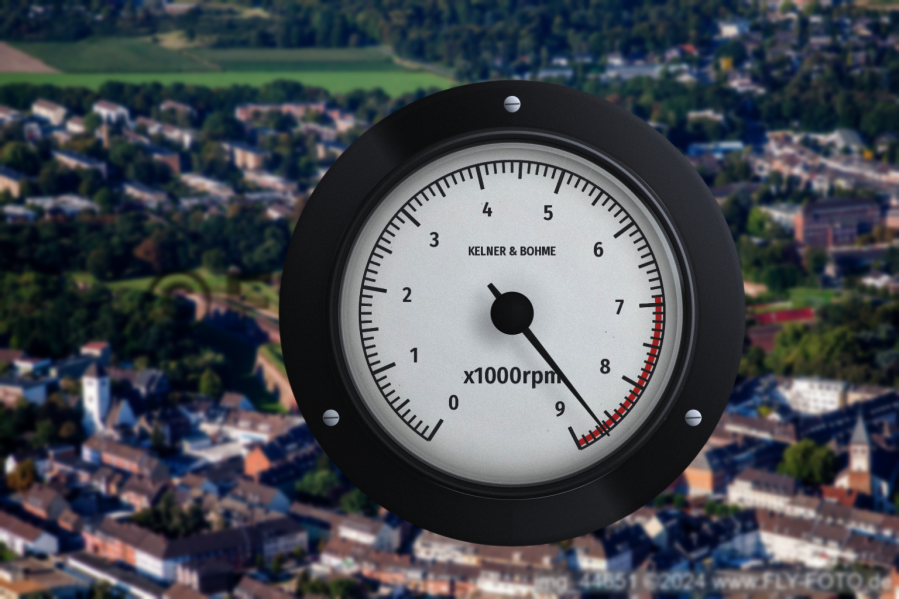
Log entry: 8650 rpm
